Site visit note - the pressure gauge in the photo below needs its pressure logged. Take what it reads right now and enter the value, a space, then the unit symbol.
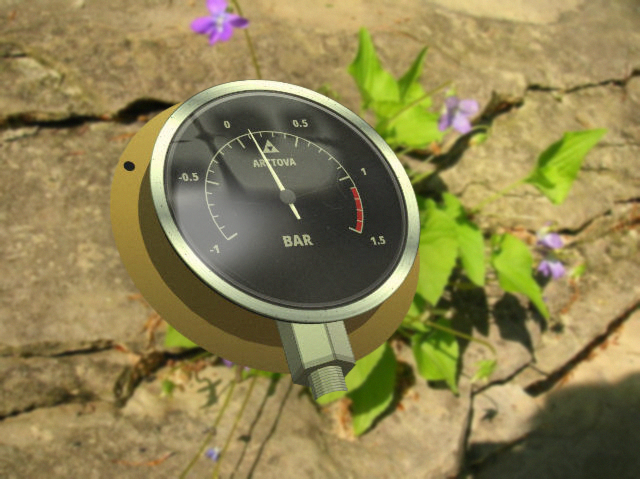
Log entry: 0.1 bar
